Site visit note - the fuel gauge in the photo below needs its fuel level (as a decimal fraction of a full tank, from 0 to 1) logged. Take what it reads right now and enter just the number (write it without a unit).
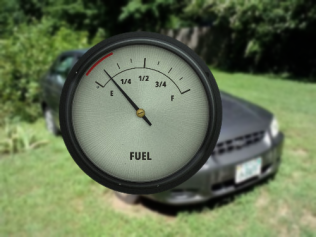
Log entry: 0.125
